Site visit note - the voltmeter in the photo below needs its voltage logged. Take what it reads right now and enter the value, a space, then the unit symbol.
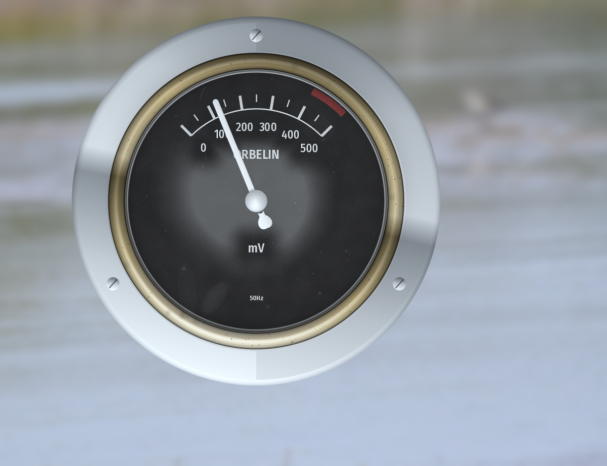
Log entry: 125 mV
